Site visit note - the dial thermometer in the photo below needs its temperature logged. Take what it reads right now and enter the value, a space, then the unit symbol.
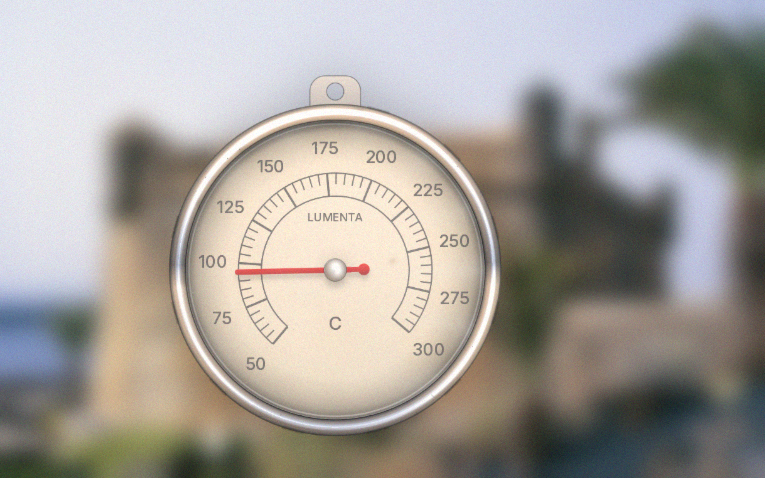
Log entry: 95 °C
